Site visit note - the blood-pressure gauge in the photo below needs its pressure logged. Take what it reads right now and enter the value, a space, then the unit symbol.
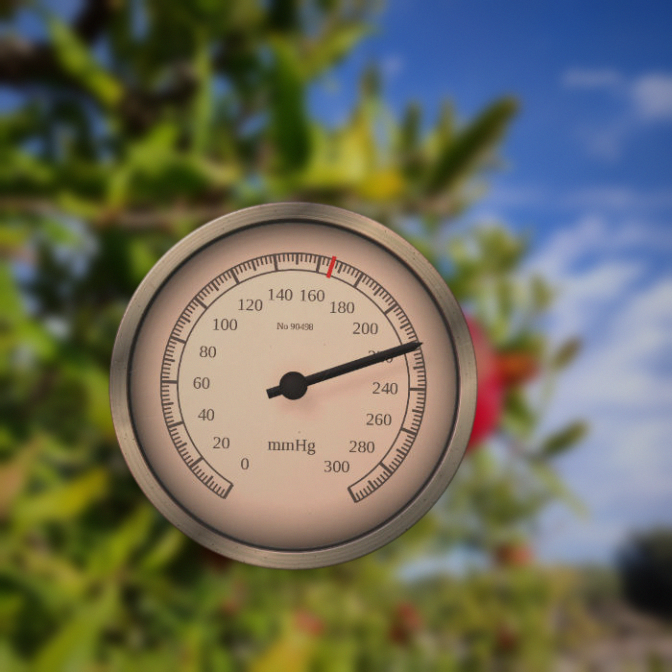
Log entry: 220 mmHg
